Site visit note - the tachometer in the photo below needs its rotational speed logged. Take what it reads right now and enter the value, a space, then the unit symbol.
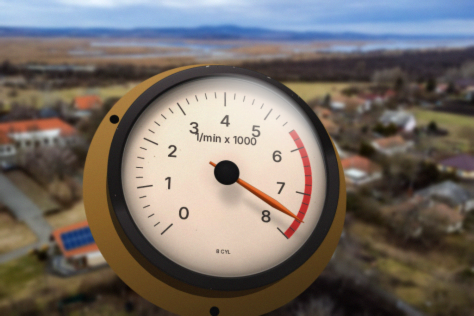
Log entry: 7600 rpm
